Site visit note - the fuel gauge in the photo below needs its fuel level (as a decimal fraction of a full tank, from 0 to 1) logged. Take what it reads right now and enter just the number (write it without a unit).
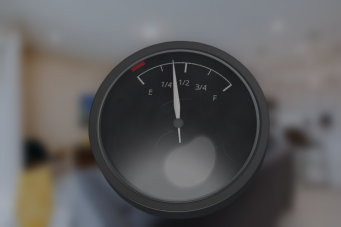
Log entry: 0.375
